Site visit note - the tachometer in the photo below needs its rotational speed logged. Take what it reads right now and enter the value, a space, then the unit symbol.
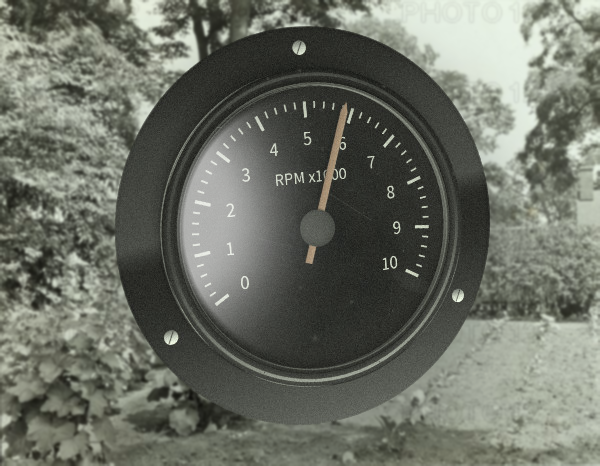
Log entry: 5800 rpm
